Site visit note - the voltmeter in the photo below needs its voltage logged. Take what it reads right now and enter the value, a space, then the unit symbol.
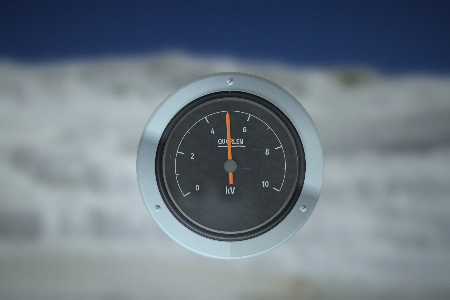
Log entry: 5 kV
